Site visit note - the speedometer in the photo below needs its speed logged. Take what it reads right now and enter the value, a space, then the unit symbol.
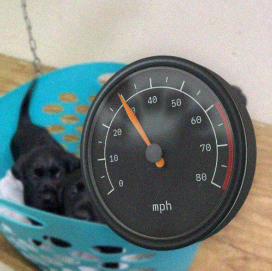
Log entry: 30 mph
